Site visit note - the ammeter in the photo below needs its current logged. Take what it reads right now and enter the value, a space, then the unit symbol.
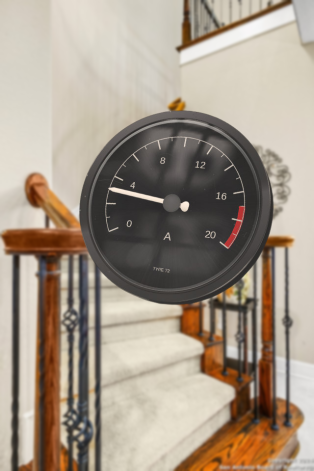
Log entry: 3 A
